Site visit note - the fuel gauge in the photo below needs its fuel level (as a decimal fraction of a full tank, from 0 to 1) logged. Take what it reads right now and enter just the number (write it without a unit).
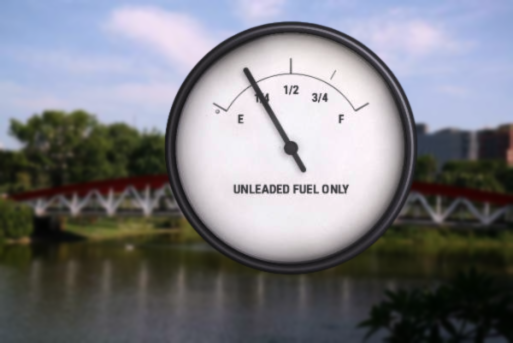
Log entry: 0.25
